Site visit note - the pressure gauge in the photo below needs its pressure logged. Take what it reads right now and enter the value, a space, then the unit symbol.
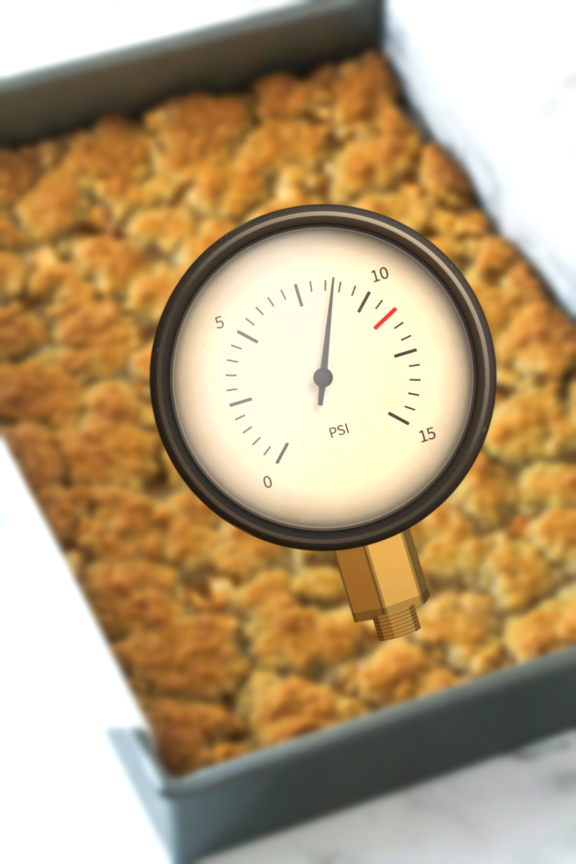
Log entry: 8.75 psi
